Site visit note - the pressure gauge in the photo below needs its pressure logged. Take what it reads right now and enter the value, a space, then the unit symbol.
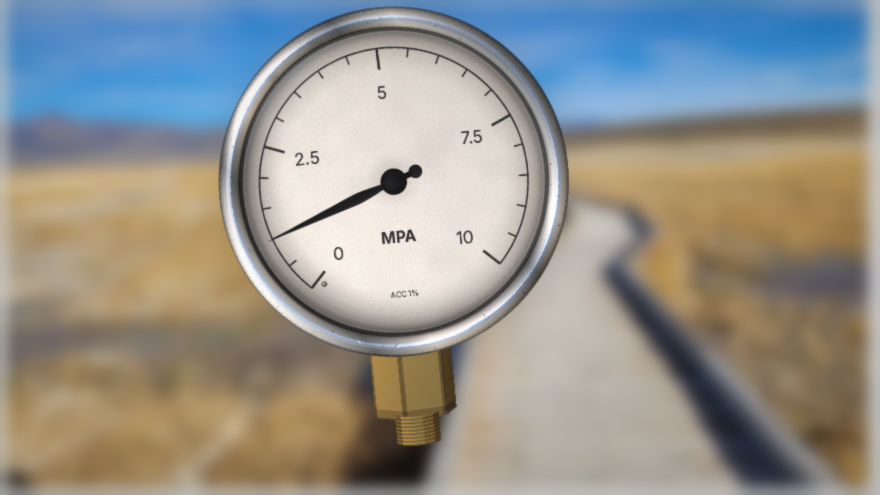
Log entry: 1 MPa
